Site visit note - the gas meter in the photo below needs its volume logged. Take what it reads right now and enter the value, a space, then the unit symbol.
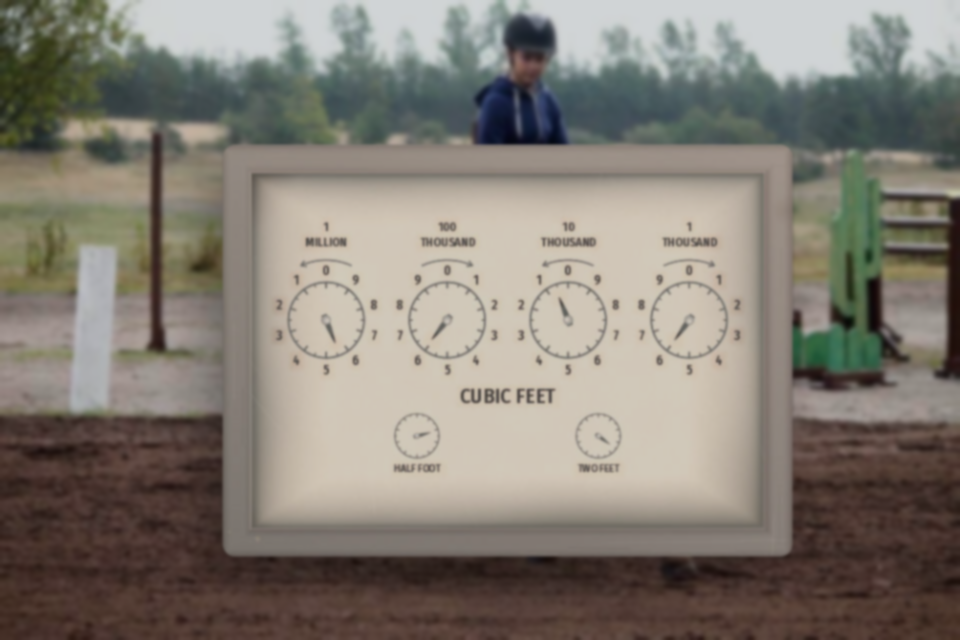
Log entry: 560600 ft³
